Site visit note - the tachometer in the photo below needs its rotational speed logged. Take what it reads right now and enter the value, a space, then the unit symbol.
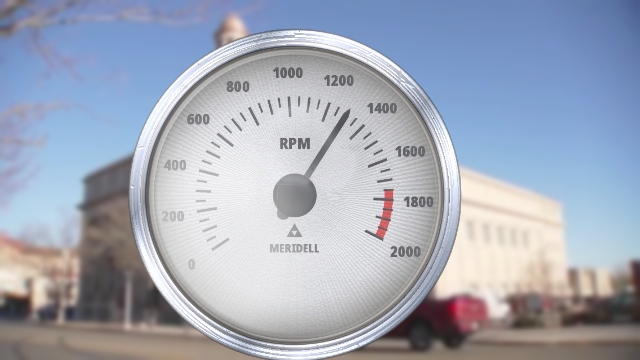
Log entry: 1300 rpm
